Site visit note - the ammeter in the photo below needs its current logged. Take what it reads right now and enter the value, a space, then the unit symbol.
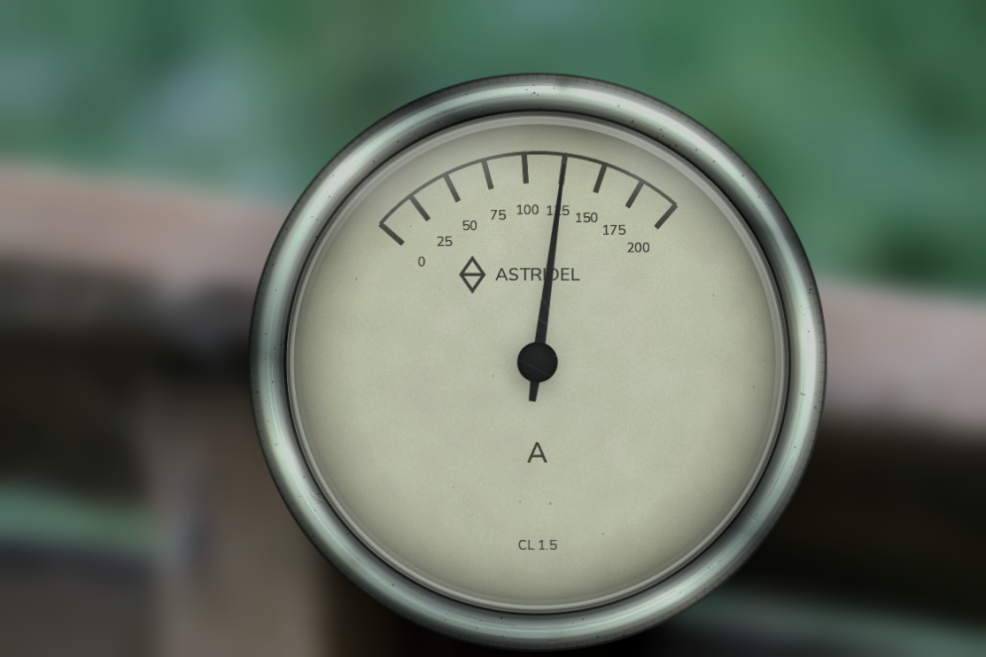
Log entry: 125 A
